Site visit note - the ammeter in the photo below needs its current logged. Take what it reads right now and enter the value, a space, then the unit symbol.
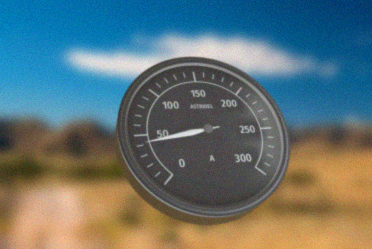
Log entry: 40 A
